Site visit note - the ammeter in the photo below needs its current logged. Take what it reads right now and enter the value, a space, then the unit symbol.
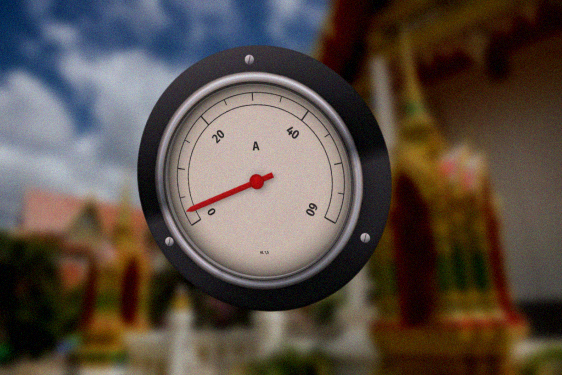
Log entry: 2.5 A
